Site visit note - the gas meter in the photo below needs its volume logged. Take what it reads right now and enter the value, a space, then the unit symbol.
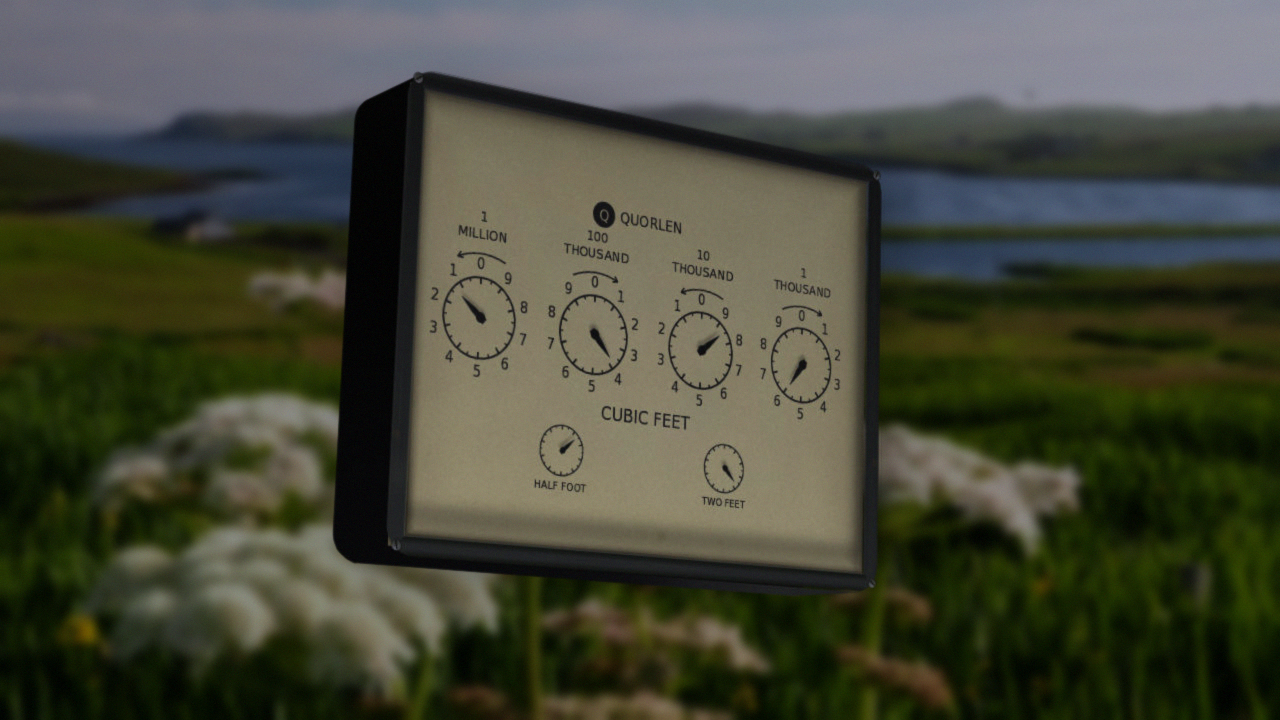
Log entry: 138600 ft³
